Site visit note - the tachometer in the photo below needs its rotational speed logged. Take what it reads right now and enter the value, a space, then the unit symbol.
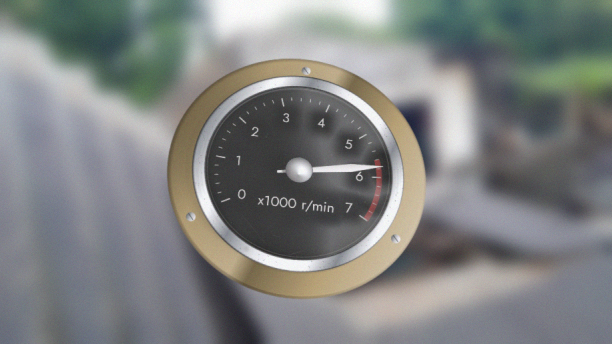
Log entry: 5800 rpm
